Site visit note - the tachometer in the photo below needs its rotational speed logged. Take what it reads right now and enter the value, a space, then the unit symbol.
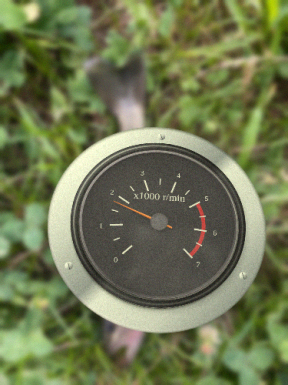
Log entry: 1750 rpm
